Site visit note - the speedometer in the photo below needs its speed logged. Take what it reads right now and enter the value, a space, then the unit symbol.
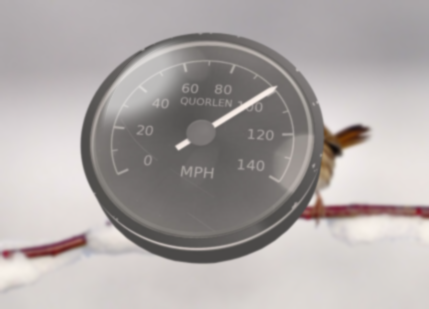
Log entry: 100 mph
